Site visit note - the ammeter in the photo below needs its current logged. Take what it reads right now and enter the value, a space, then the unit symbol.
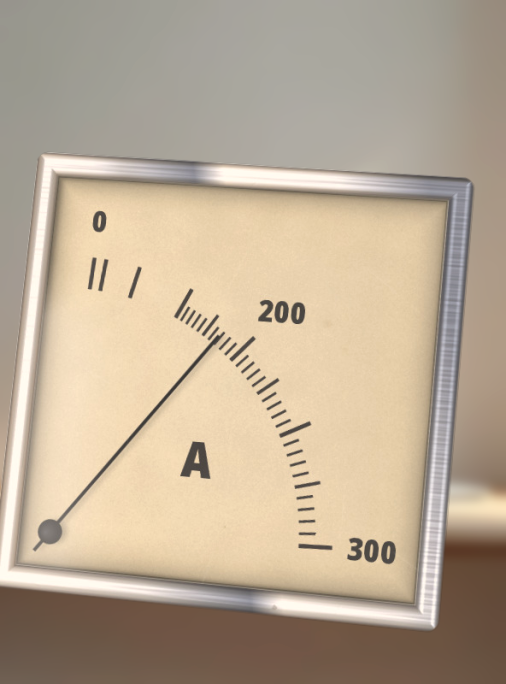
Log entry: 185 A
